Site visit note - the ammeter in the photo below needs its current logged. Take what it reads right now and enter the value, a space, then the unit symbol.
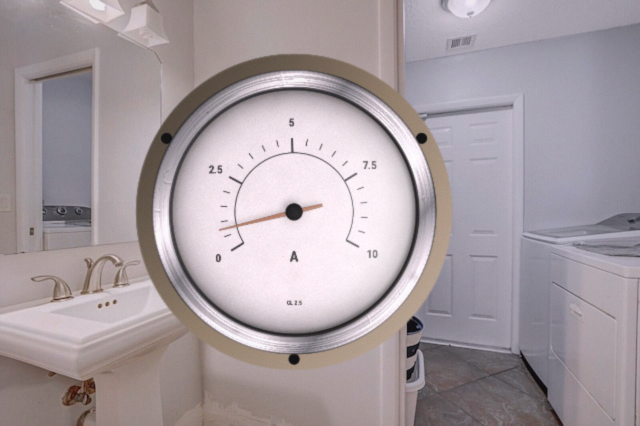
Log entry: 0.75 A
